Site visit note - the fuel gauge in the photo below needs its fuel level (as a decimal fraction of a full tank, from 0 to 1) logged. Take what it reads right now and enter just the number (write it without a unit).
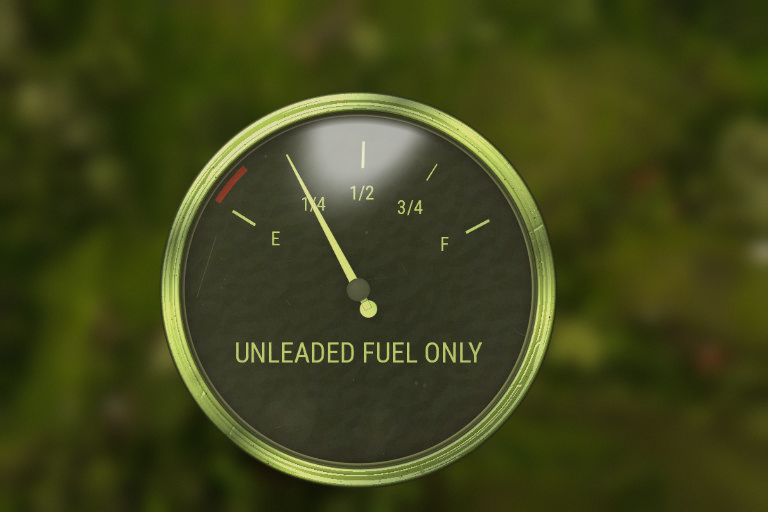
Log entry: 0.25
